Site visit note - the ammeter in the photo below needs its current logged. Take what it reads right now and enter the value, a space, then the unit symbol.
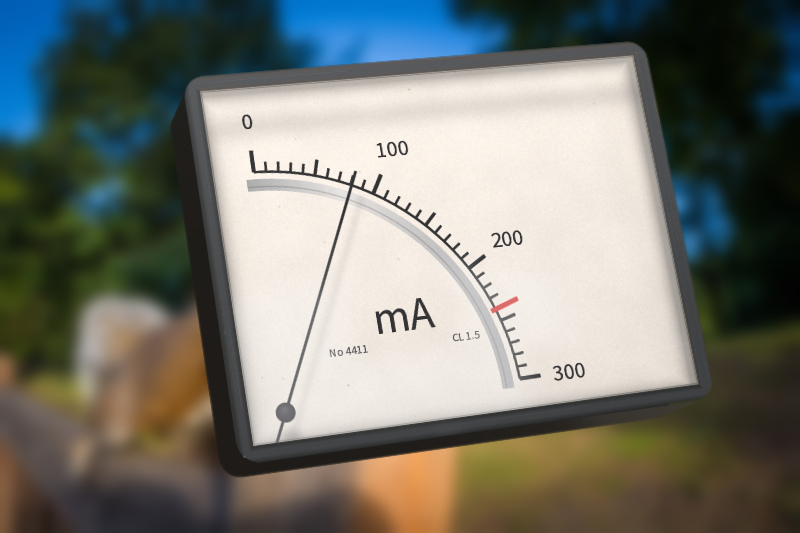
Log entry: 80 mA
